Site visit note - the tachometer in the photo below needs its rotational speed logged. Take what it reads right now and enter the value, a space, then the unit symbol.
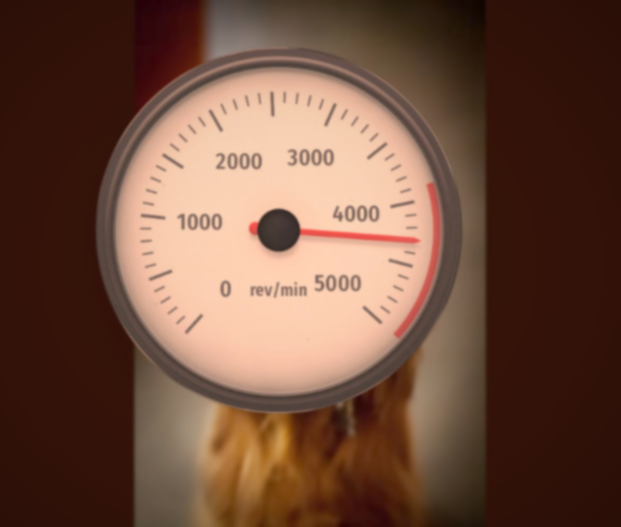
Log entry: 4300 rpm
